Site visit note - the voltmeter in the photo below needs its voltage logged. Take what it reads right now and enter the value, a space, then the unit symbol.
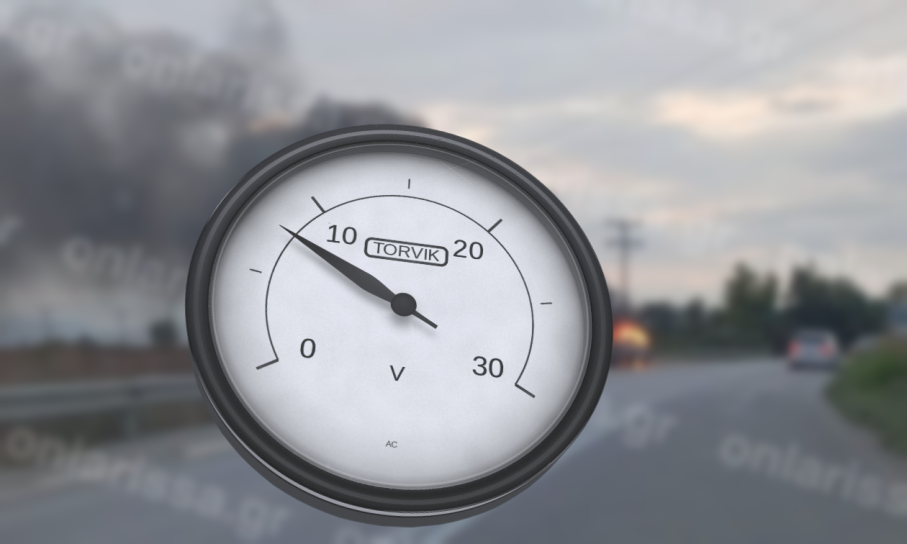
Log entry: 7.5 V
